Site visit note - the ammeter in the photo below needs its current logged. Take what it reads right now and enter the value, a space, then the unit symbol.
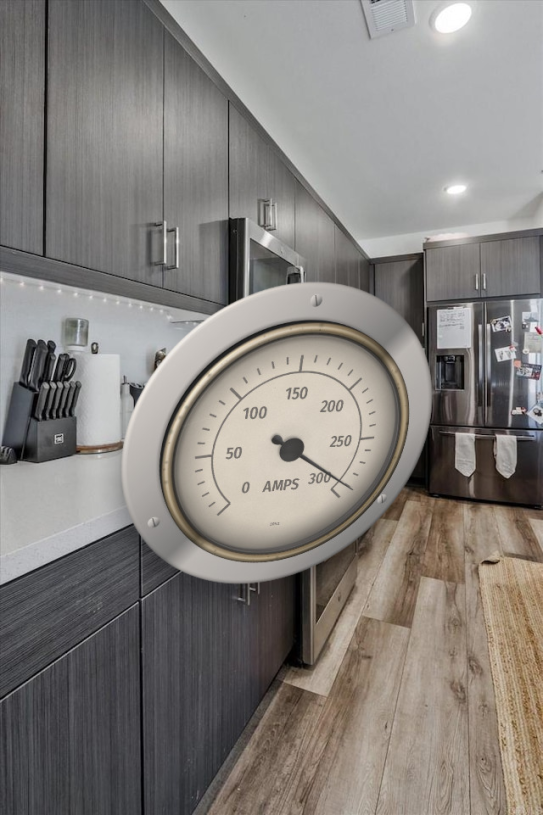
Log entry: 290 A
